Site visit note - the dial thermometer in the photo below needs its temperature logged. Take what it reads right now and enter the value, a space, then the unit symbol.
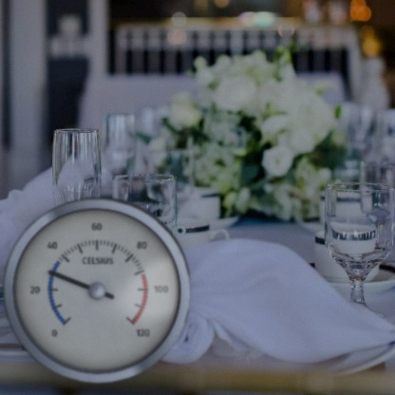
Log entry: 30 °C
